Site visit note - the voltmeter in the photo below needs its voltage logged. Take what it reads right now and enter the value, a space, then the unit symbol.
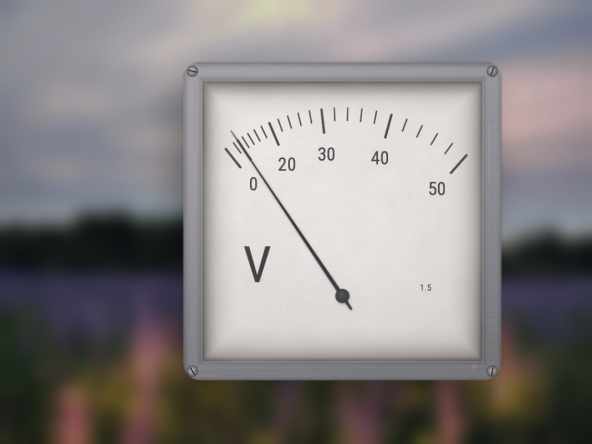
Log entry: 10 V
